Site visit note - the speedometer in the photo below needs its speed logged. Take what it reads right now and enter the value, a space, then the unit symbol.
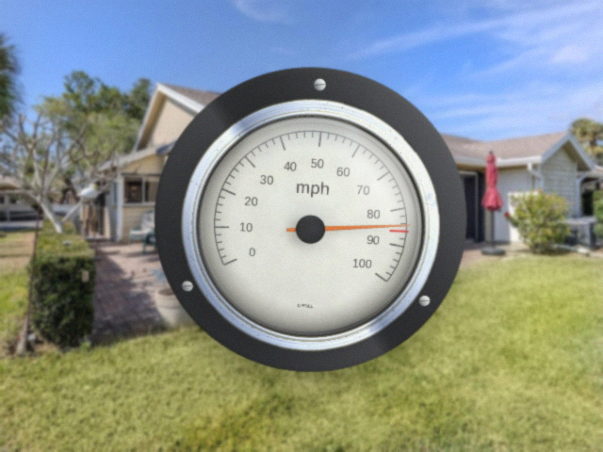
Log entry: 84 mph
